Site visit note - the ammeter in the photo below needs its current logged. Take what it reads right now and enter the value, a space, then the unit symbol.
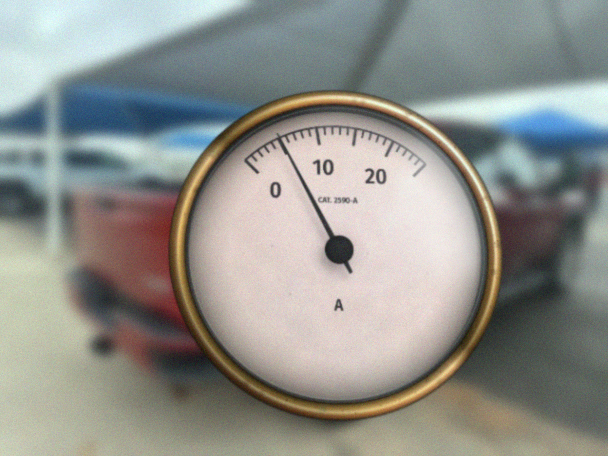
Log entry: 5 A
